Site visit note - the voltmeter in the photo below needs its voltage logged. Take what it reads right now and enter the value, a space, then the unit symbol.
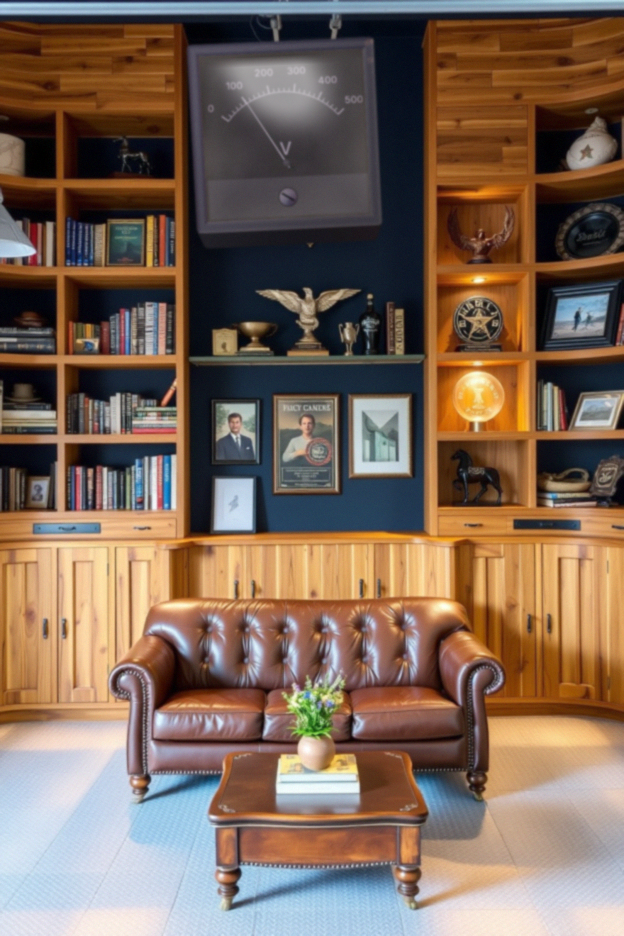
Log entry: 100 V
